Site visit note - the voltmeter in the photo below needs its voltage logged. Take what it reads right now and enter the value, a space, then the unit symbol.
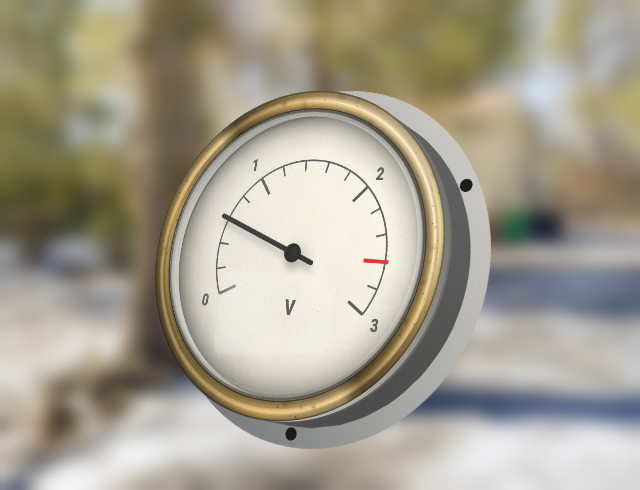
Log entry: 0.6 V
